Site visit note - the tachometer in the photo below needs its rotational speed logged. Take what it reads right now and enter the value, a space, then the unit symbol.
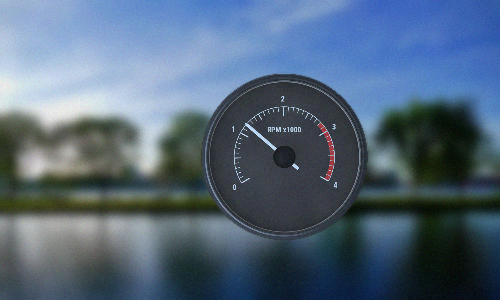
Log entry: 1200 rpm
